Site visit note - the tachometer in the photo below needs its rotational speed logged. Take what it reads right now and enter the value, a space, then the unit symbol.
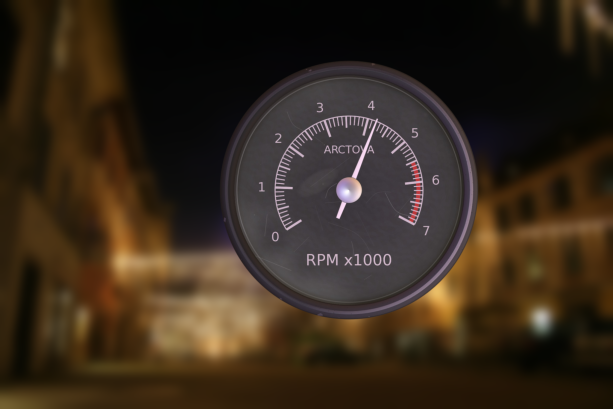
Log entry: 4200 rpm
